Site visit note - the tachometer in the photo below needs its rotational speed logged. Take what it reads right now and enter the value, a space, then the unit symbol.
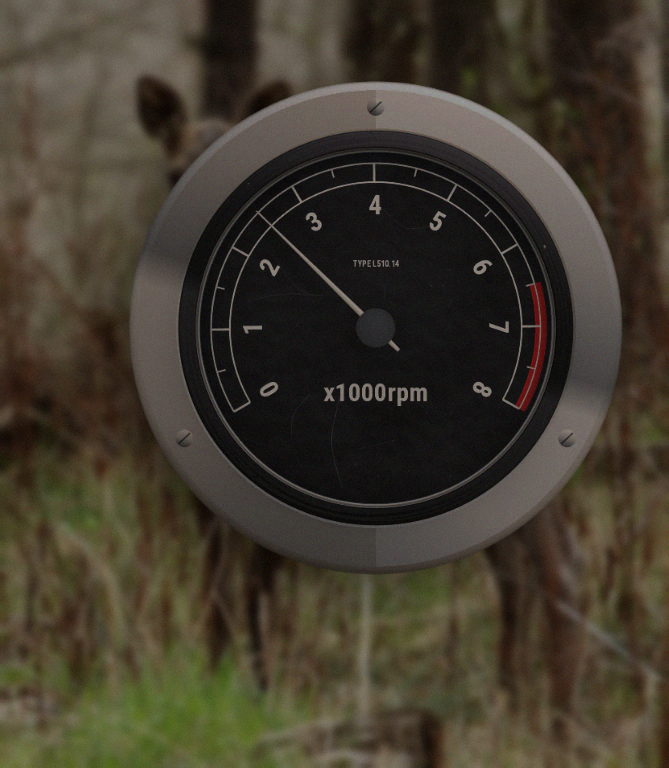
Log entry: 2500 rpm
